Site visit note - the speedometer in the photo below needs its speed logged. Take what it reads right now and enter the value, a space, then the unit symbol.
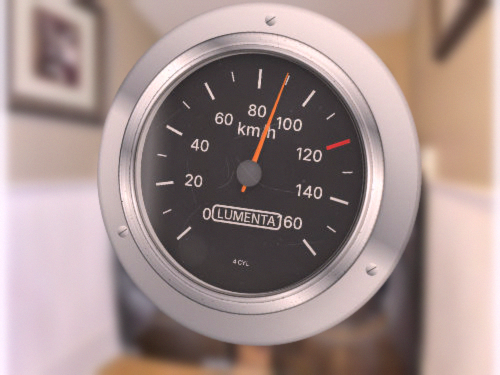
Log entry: 90 km/h
